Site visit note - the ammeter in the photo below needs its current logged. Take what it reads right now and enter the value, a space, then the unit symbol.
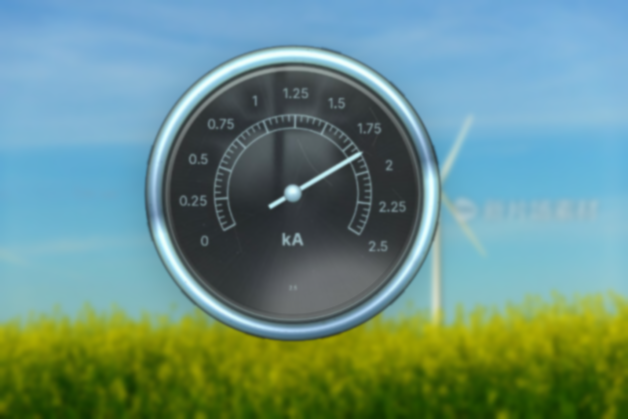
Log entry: 1.85 kA
